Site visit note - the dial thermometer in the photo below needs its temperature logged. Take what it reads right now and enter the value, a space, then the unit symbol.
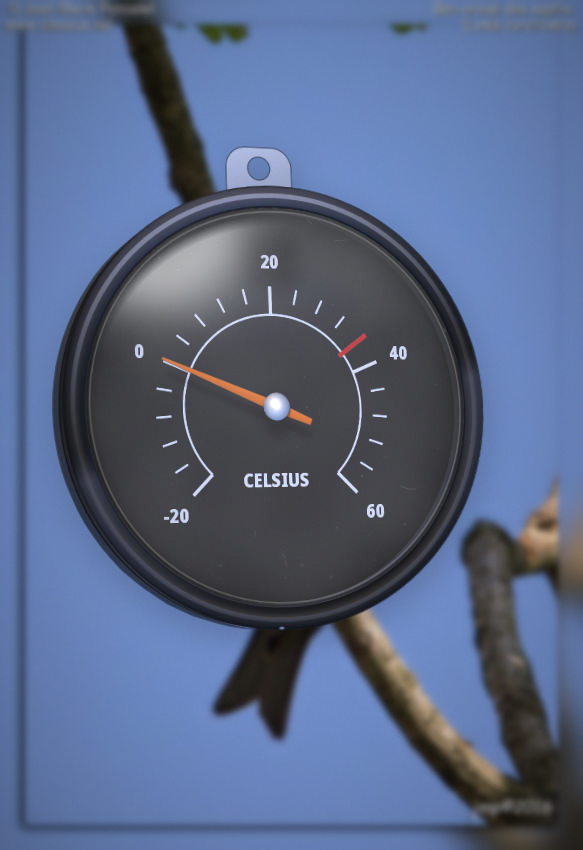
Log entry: 0 °C
